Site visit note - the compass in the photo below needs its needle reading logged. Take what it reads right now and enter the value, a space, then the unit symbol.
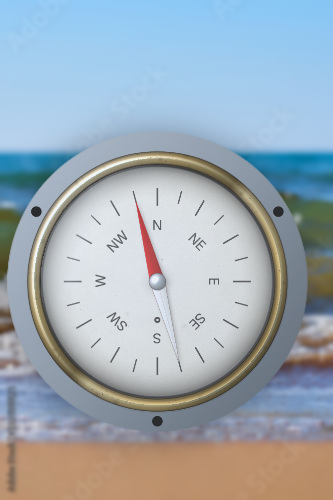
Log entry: 345 °
